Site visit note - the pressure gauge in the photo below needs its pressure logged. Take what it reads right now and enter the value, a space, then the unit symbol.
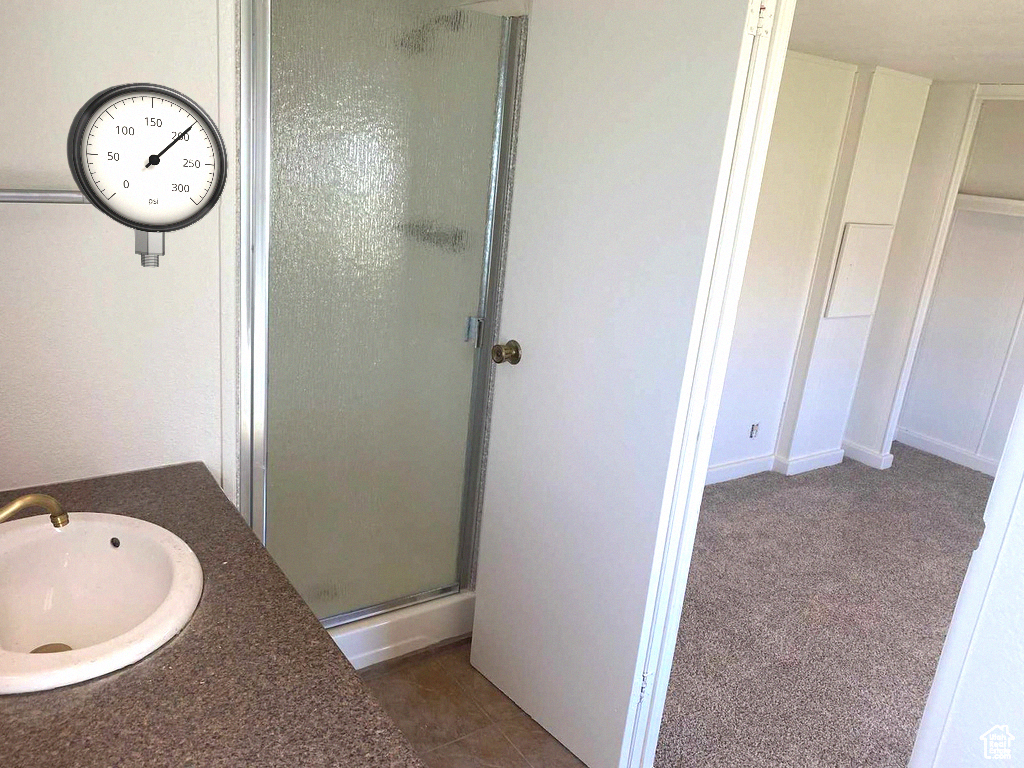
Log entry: 200 psi
